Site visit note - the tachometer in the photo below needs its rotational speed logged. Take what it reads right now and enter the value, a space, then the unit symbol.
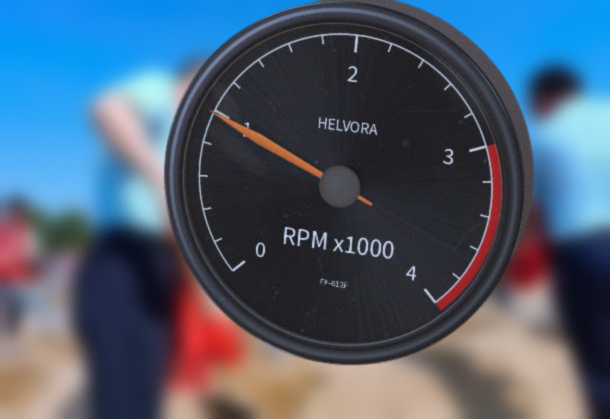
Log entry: 1000 rpm
